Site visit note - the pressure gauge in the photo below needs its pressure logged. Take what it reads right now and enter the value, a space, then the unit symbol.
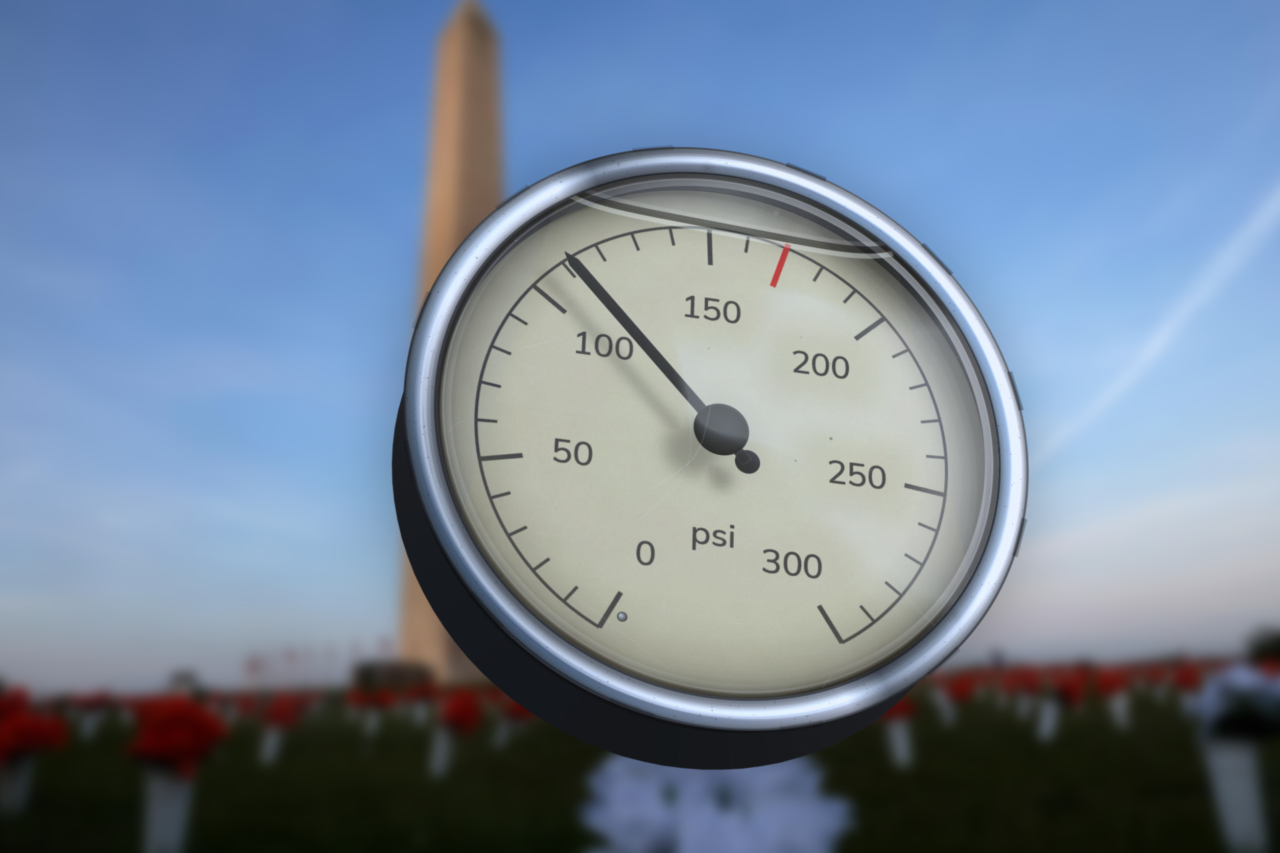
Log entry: 110 psi
